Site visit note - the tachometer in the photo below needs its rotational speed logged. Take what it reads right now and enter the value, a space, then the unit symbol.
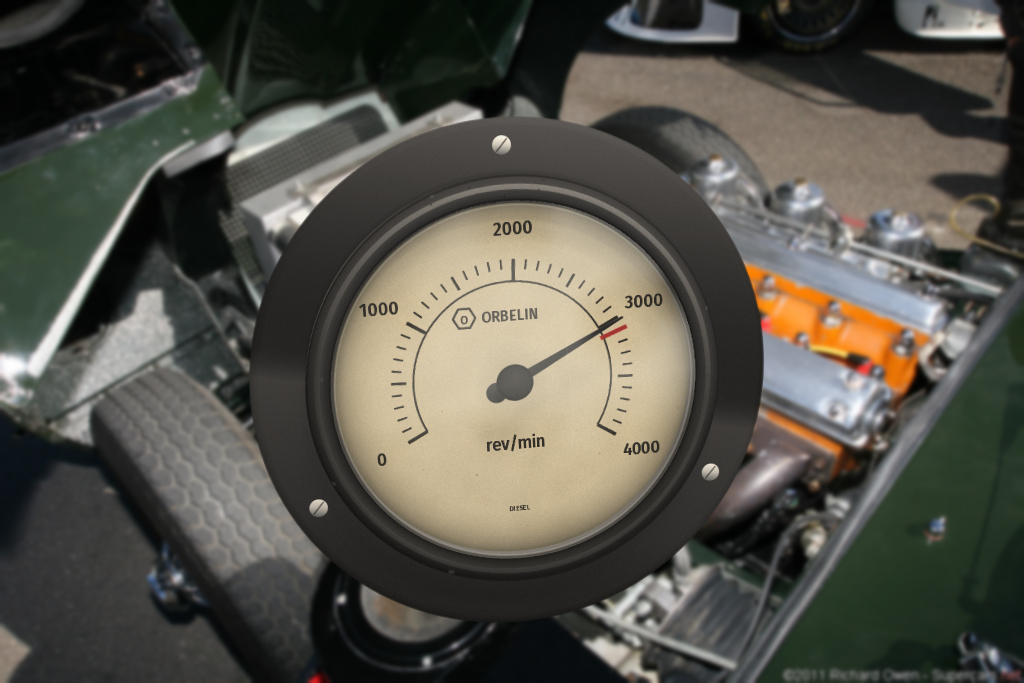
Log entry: 3000 rpm
